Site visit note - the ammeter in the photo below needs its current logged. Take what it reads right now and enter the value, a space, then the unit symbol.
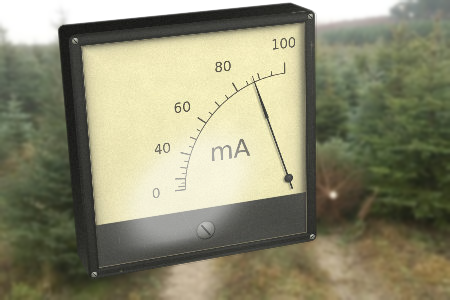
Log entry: 87.5 mA
